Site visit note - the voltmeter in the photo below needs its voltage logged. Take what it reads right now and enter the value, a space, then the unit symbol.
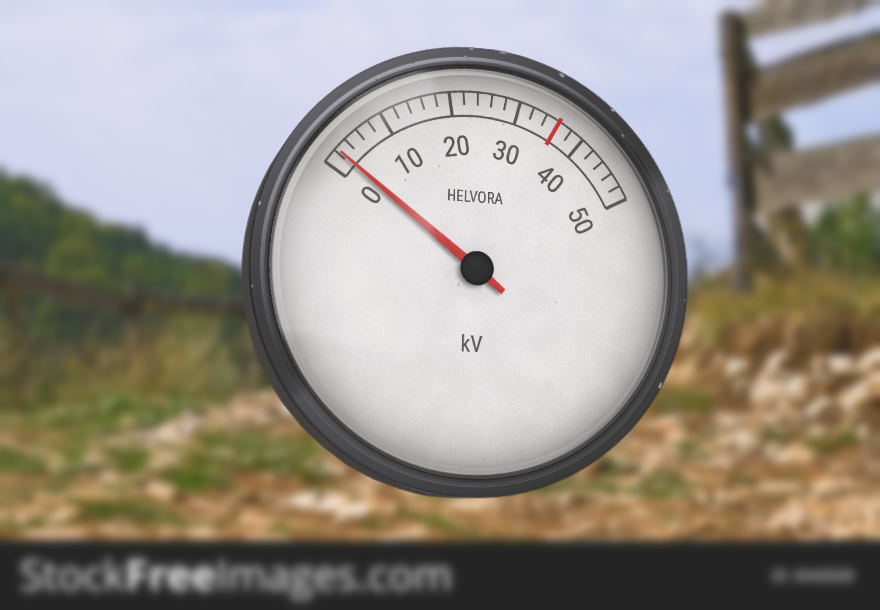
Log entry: 2 kV
